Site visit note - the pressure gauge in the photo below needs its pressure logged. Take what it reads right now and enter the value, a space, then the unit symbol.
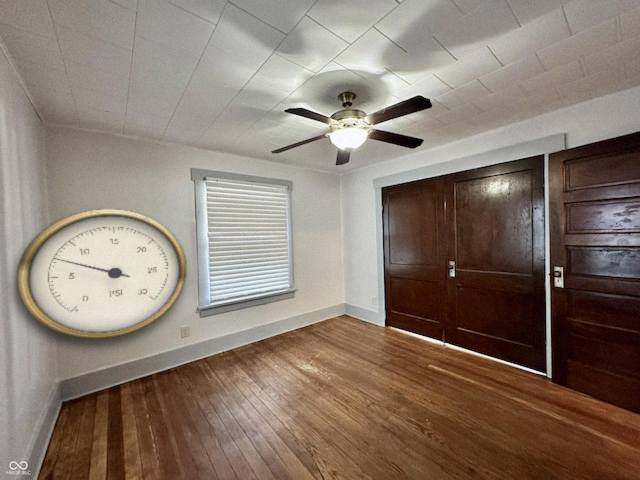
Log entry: 7.5 psi
